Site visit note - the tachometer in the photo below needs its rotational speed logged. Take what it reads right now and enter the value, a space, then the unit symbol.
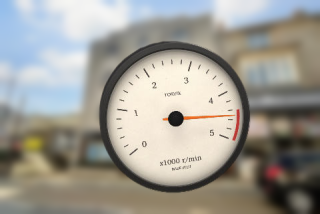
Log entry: 4500 rpm
